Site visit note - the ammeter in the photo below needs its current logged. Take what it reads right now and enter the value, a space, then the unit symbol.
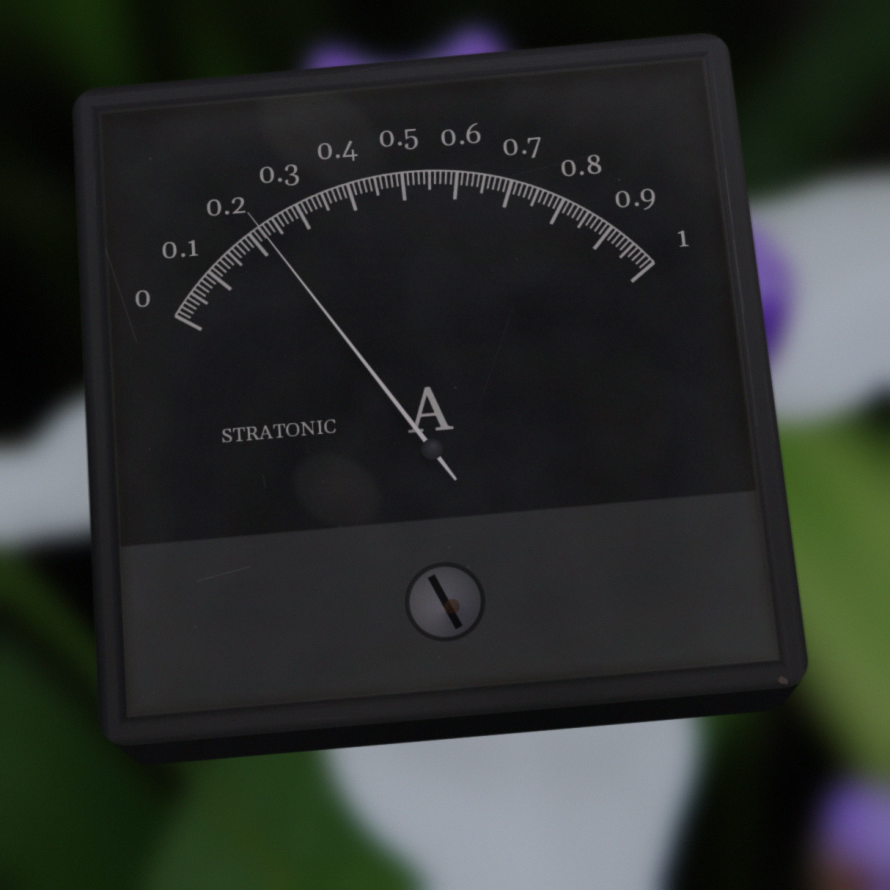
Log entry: 0.22 A
